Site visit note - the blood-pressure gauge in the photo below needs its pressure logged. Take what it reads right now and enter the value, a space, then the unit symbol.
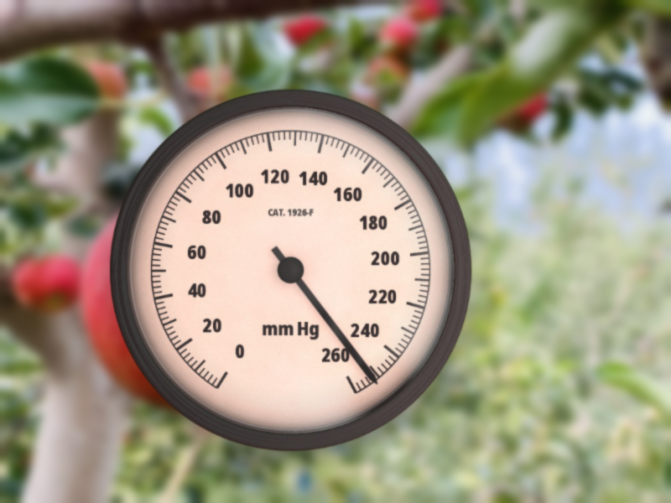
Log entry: 252 mmHg
